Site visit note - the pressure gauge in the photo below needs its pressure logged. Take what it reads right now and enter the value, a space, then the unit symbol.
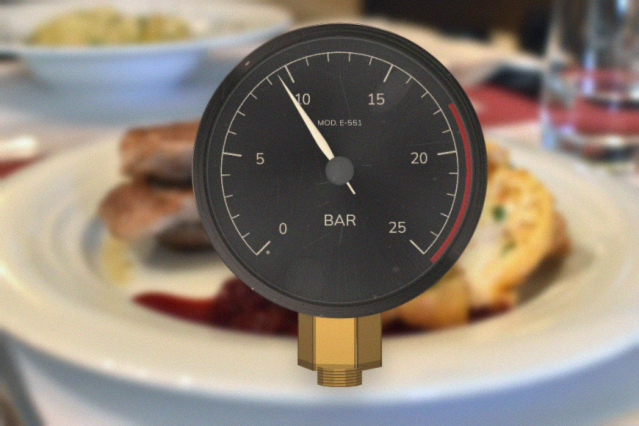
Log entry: 9.5 bar
